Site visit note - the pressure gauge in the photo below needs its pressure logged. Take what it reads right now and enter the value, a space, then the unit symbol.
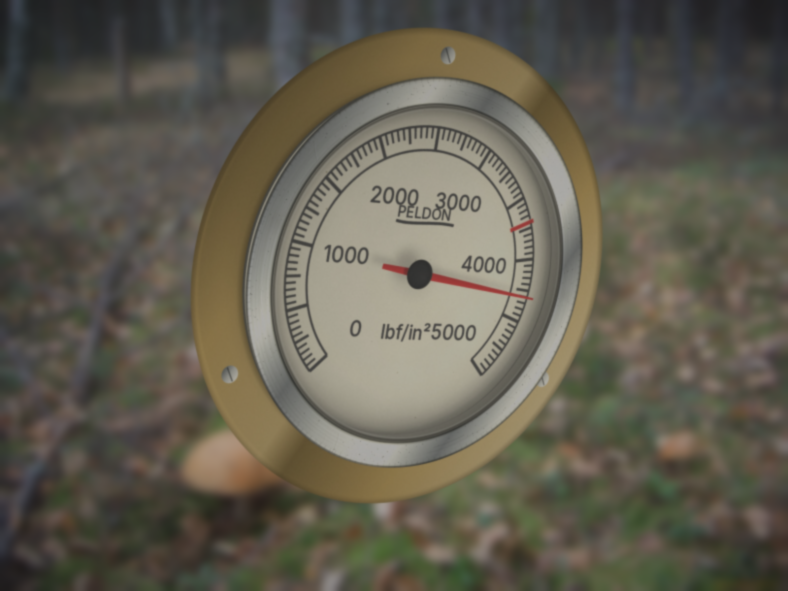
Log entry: 4300 psi
